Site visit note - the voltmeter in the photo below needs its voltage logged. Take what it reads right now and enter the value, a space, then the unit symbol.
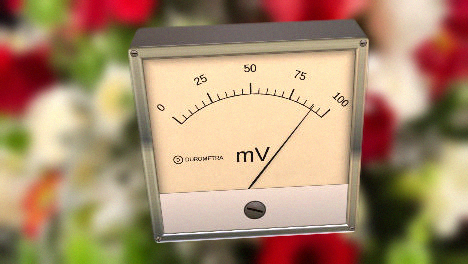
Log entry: 90 mV
